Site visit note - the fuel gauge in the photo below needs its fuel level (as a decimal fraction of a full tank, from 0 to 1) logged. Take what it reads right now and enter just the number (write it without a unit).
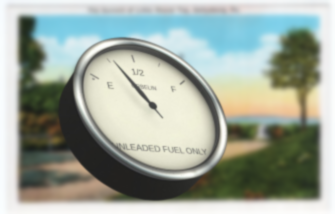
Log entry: 0.25
